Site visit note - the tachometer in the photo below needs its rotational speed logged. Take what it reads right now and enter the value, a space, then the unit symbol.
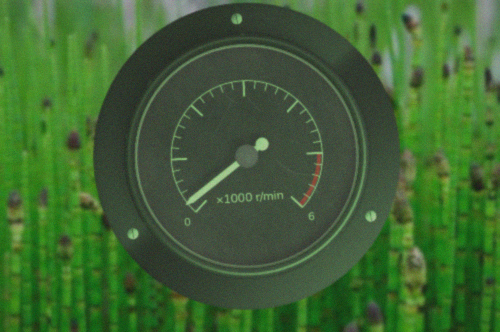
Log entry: 200 rpm
